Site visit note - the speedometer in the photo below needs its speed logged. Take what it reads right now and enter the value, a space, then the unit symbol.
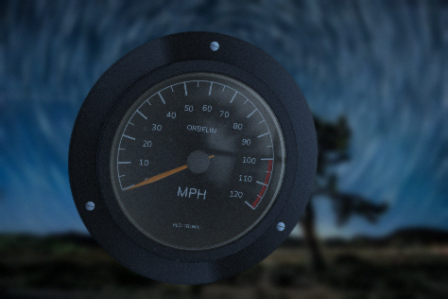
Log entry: 0 mph
